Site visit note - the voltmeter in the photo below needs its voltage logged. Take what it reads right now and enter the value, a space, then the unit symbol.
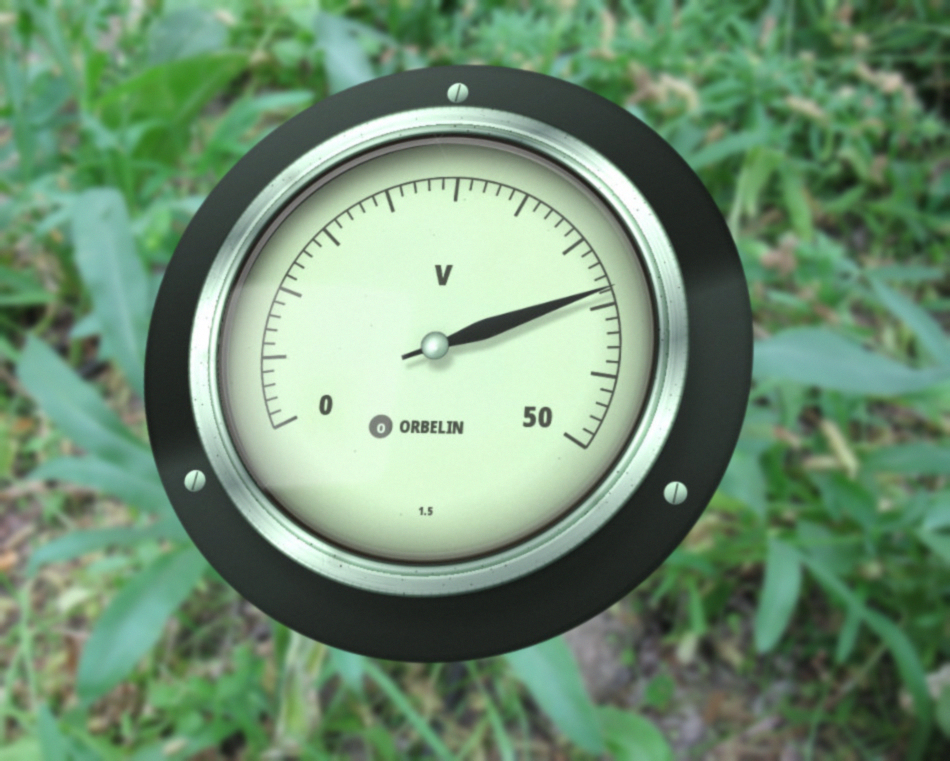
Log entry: 39 V
